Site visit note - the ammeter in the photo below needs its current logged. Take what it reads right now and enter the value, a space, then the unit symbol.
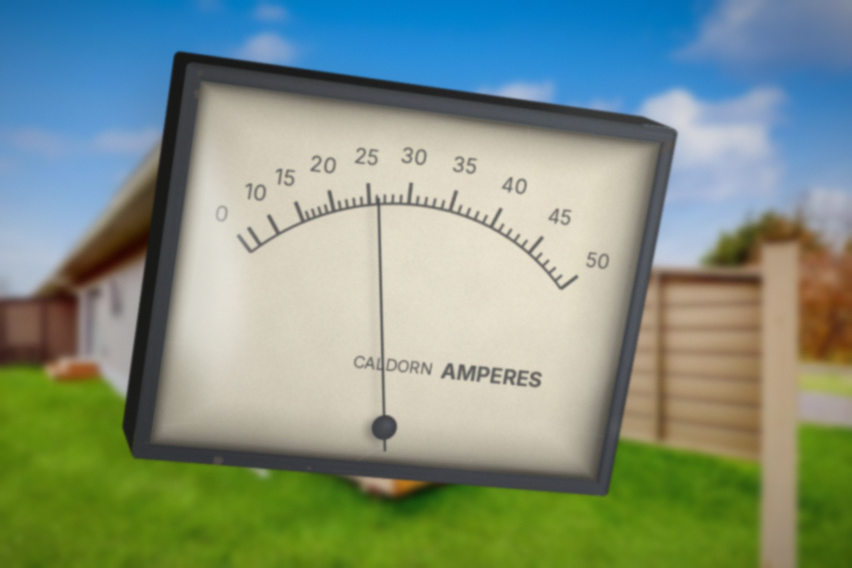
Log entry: 26 A
